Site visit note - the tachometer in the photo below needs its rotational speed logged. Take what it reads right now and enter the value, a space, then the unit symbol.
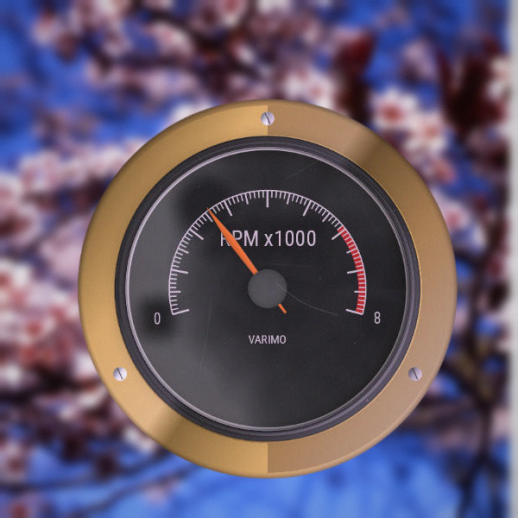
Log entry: 2600 rpm
